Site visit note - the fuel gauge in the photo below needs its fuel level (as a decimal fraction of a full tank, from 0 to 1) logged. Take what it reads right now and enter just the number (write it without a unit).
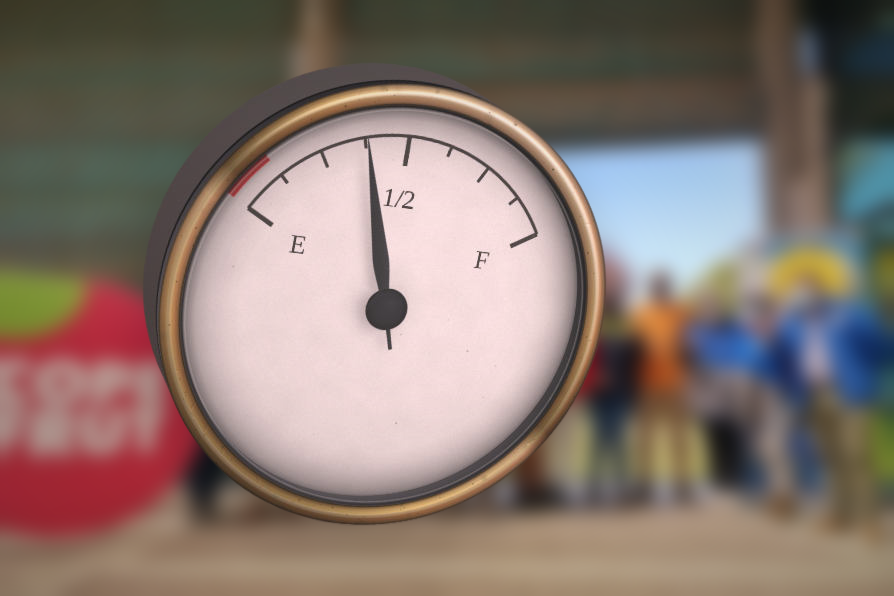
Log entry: 0.375
